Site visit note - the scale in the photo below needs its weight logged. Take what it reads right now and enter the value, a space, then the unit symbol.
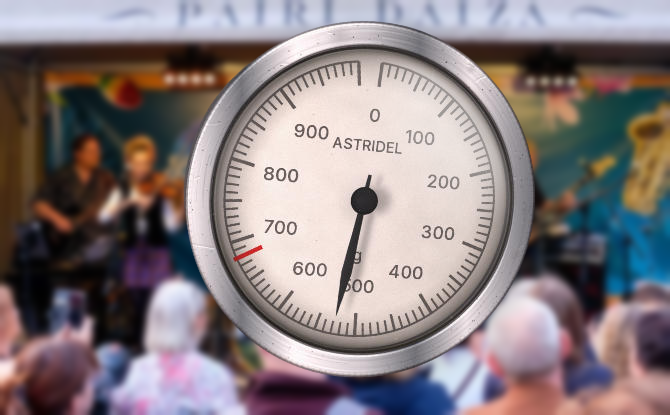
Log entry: 530 g
